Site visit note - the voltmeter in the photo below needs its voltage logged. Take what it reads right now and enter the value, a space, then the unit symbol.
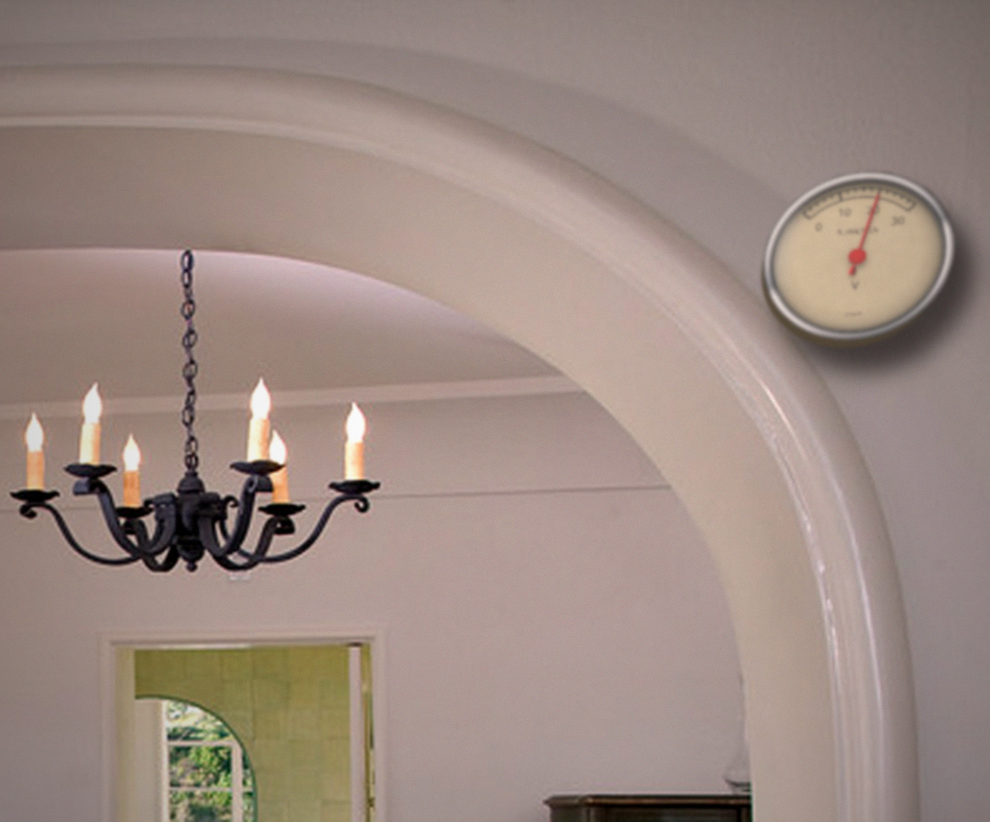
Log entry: 20 V
